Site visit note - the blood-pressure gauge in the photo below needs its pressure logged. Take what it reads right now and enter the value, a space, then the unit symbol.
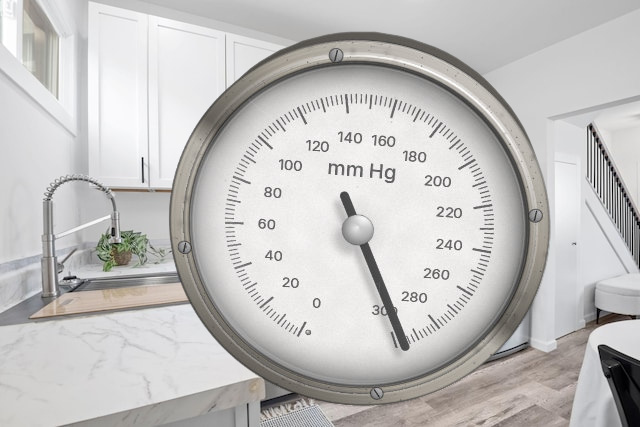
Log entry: 296 mmHg
